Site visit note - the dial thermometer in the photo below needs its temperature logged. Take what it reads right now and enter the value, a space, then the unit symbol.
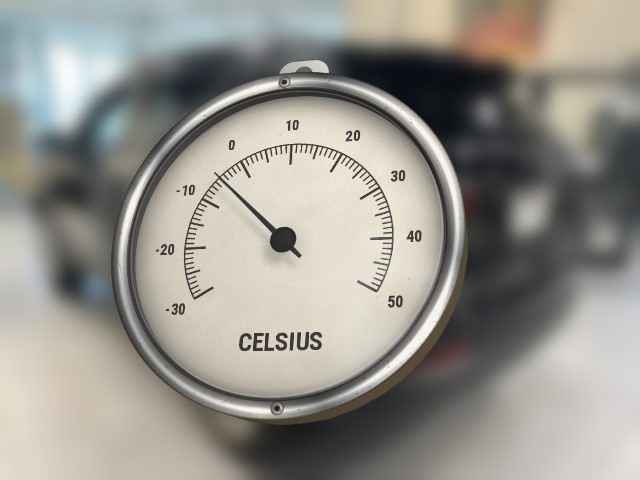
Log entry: -5 °C
